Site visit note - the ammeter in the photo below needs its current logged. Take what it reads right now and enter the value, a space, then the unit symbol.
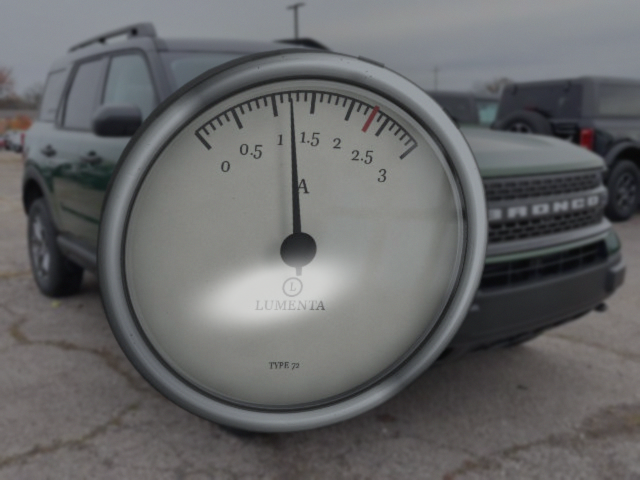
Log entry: 1.2 A
